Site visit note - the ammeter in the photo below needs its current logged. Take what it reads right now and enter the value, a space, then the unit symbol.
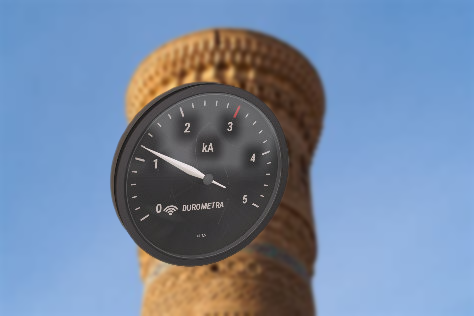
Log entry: 1.2 kA
